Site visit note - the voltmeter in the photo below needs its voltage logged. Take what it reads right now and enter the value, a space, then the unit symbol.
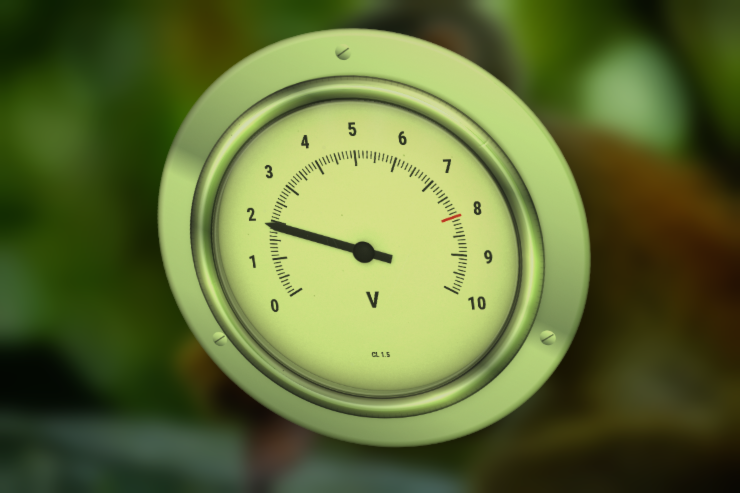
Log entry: 2 V
